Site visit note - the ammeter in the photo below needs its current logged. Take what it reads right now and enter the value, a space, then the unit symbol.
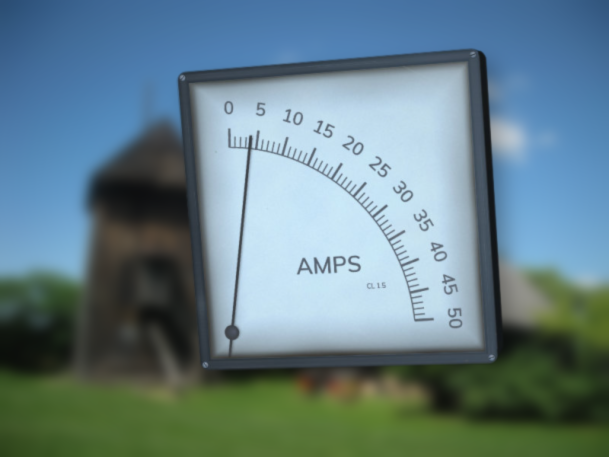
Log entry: 4 A
